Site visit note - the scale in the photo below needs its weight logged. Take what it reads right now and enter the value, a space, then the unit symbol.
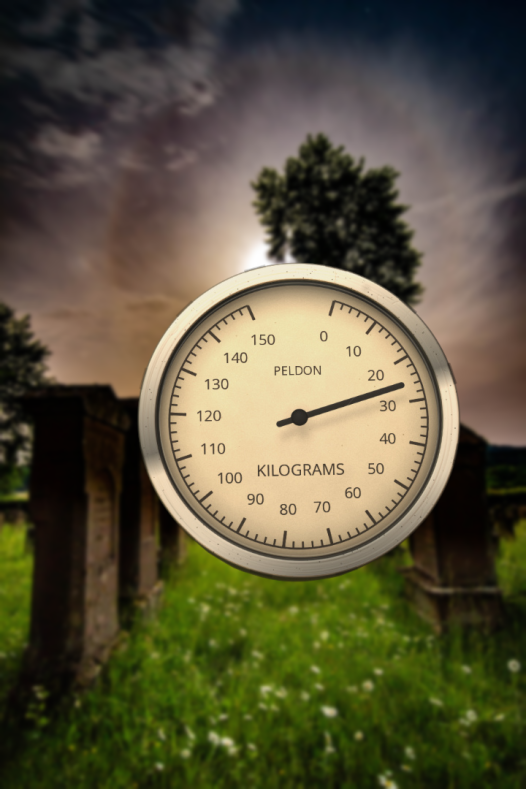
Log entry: 26 kg
